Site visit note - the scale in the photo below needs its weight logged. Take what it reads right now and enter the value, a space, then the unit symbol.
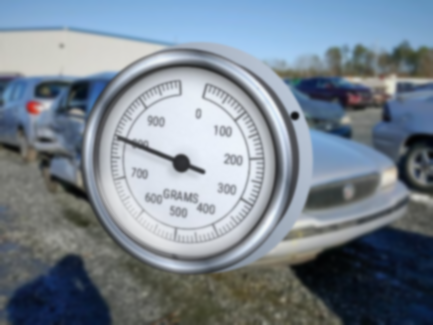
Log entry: 800 g
